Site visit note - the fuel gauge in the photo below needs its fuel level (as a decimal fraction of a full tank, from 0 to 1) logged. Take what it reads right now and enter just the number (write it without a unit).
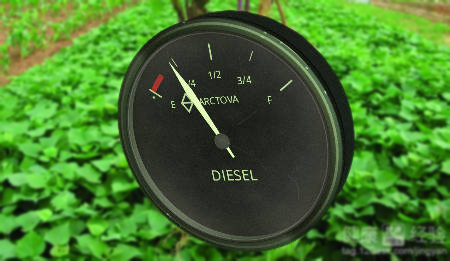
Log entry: 0.25
